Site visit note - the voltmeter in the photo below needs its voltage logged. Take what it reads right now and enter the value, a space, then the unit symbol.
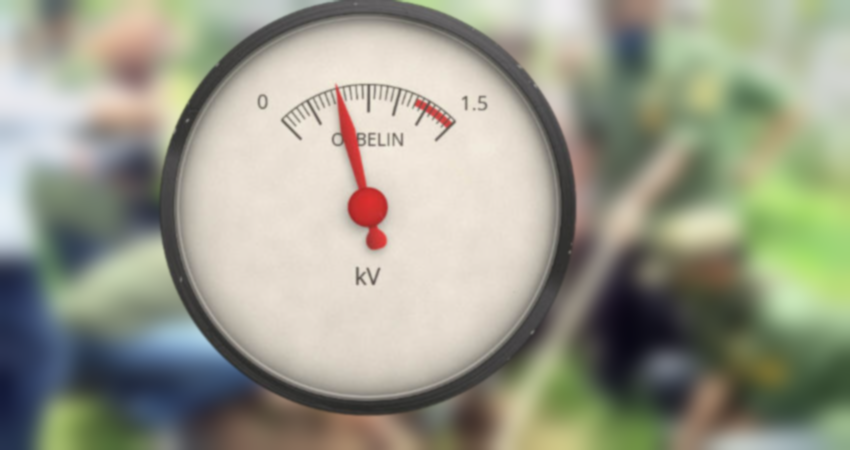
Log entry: 0.5 kV
